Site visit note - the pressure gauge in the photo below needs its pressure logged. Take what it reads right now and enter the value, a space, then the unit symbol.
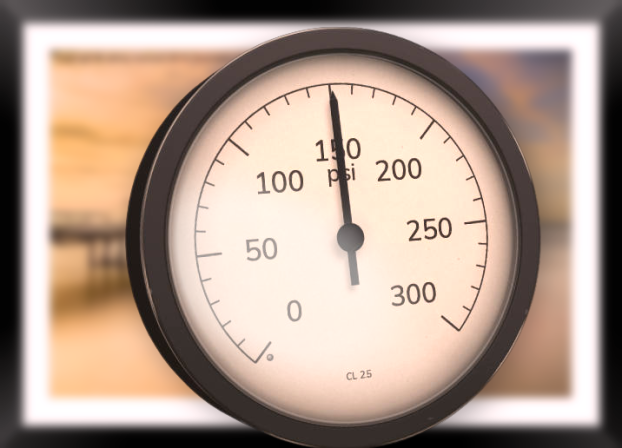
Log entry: 150 psi
